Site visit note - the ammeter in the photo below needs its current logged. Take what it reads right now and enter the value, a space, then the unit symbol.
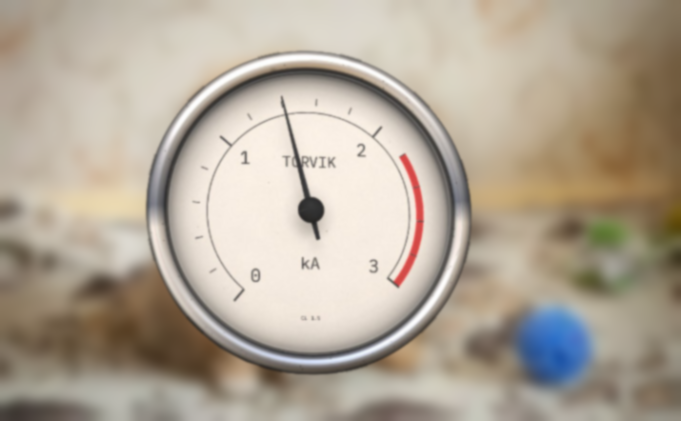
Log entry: 1.4 kA
